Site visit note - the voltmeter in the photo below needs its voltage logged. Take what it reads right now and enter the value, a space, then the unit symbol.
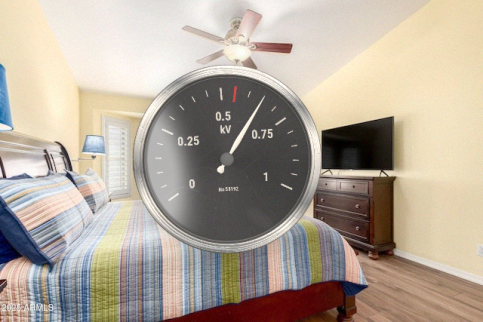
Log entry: 0.65 kV
